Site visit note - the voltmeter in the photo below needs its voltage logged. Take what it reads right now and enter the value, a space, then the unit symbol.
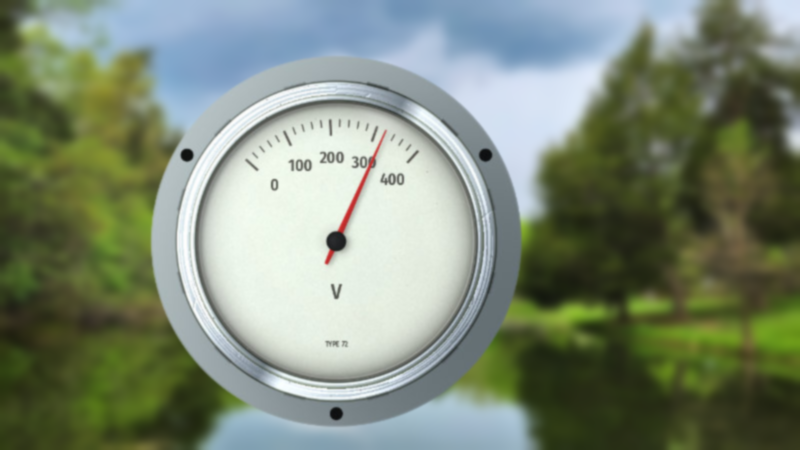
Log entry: 320 V
